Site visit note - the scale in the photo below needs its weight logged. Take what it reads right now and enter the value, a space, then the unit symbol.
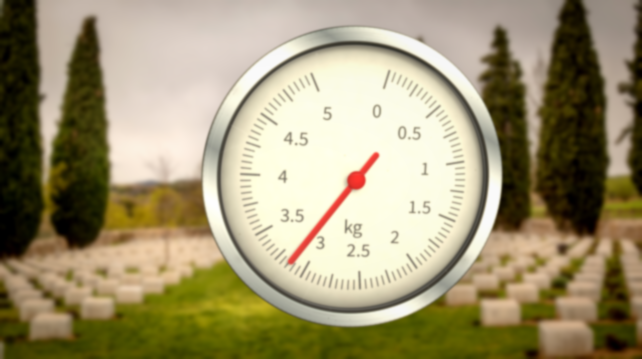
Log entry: 3.15 kg
